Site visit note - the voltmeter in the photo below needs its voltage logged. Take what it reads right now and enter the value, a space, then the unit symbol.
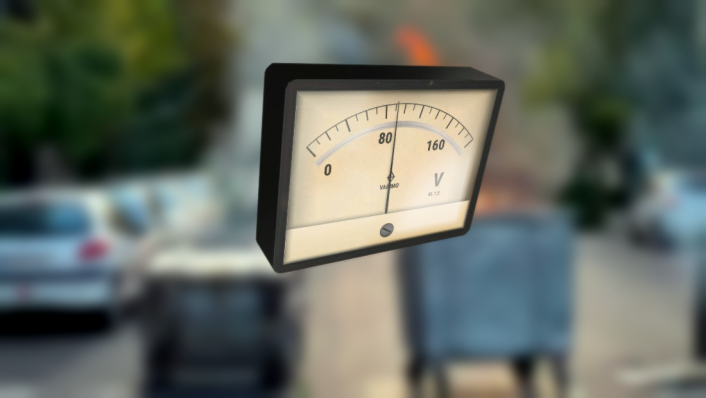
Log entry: 90 V
